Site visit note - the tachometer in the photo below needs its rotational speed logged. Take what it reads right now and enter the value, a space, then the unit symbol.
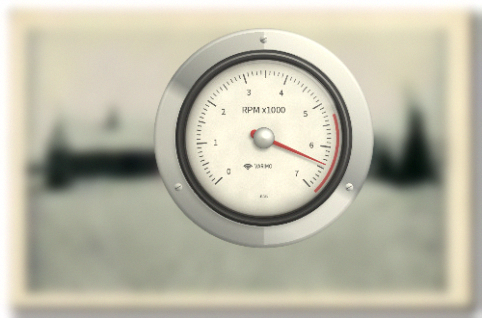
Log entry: 6400 rpm
